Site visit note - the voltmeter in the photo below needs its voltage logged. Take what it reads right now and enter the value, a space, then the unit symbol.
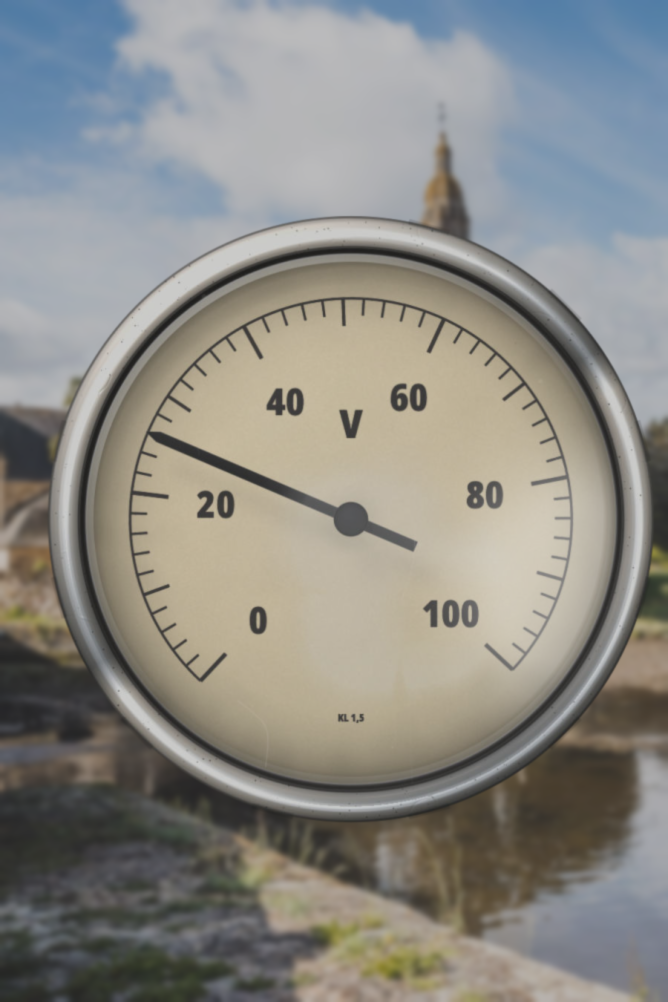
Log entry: 26 V
